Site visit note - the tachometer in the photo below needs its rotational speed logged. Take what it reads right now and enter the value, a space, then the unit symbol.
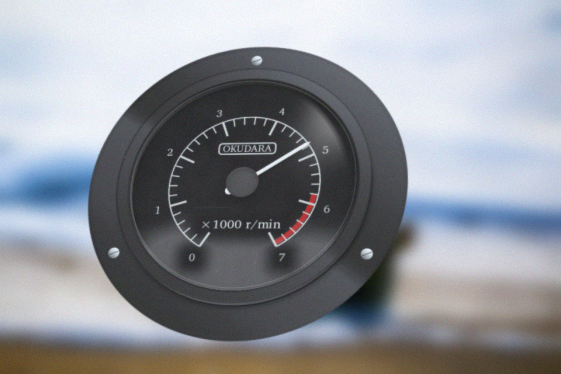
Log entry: 4800 rpm
